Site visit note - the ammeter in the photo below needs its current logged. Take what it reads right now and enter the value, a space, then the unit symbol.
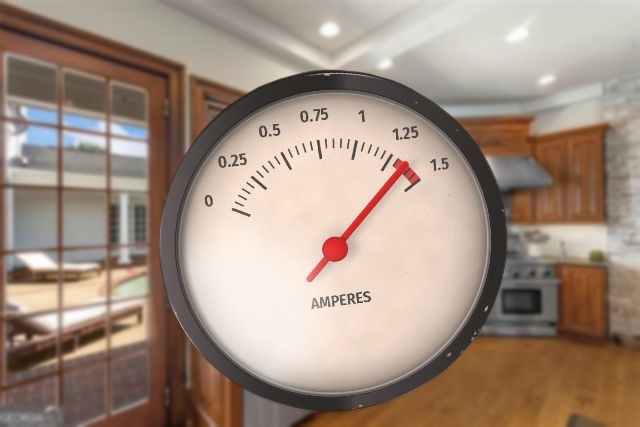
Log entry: 1.35 A
